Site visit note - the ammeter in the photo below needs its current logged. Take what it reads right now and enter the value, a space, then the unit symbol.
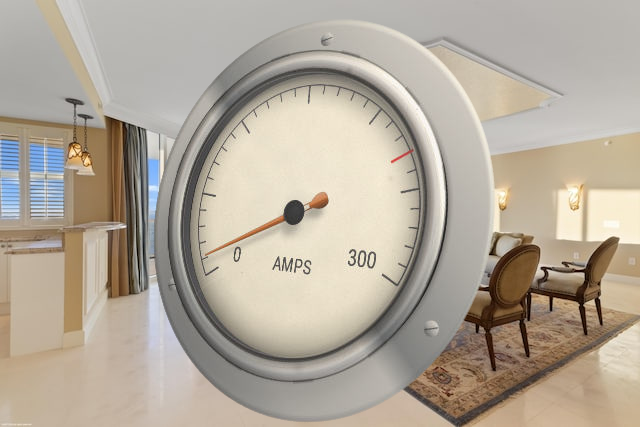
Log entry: 10 A
